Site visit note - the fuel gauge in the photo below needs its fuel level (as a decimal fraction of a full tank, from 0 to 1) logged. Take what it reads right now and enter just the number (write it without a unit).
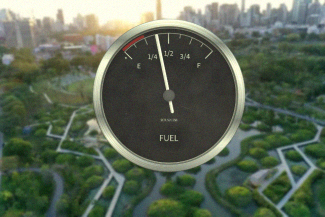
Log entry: 0.375
